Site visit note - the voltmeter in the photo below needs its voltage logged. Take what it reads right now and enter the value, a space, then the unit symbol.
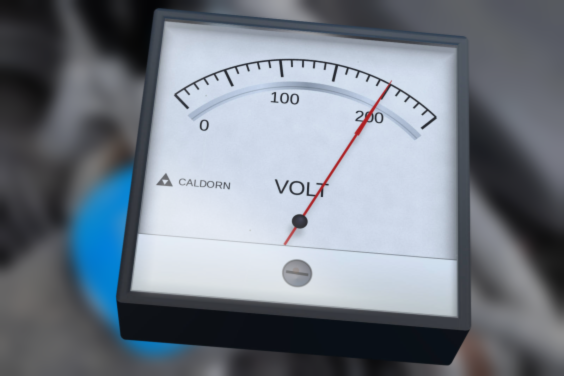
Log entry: 200 V
